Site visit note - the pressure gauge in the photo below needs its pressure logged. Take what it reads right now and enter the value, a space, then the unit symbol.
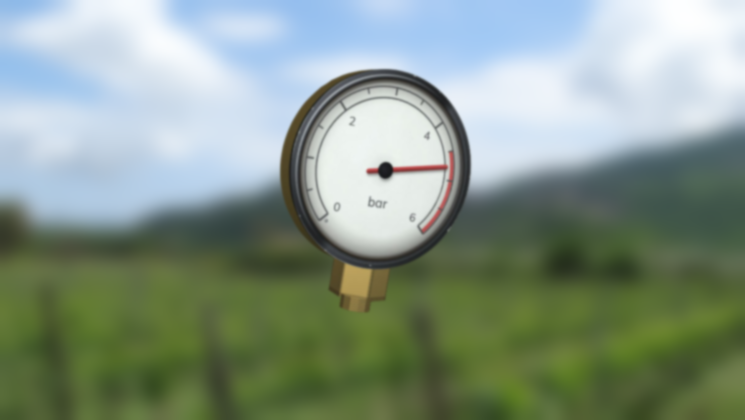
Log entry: 4.75 bar
